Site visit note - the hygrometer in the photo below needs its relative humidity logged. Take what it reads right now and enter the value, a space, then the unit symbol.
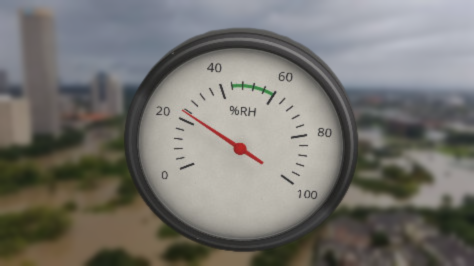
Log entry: 24 %
